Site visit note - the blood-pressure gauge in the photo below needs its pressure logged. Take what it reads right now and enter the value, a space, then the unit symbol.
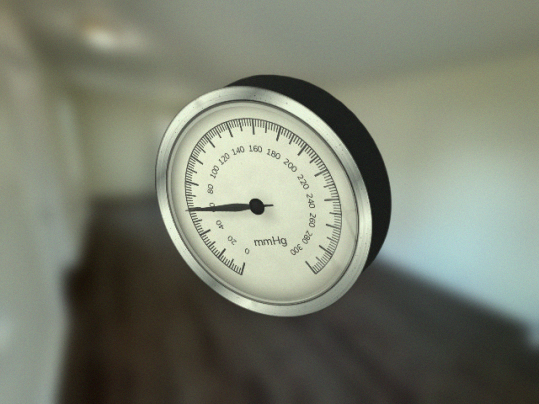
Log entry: 60 mmHg
